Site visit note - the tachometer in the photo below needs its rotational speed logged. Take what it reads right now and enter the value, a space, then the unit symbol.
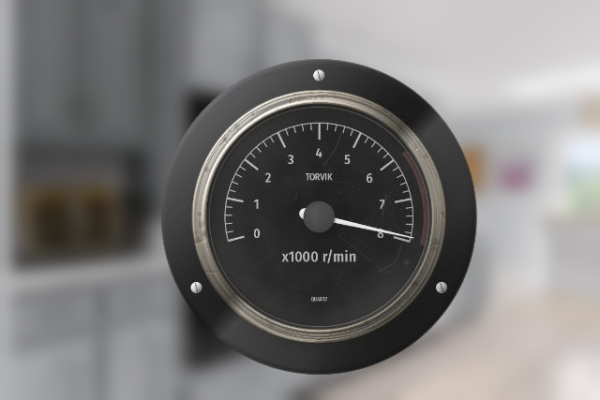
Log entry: 7900 rpm
